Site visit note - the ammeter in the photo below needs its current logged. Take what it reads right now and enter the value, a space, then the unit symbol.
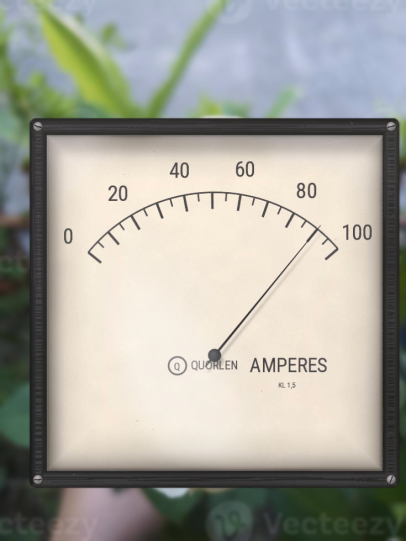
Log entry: 90 A
